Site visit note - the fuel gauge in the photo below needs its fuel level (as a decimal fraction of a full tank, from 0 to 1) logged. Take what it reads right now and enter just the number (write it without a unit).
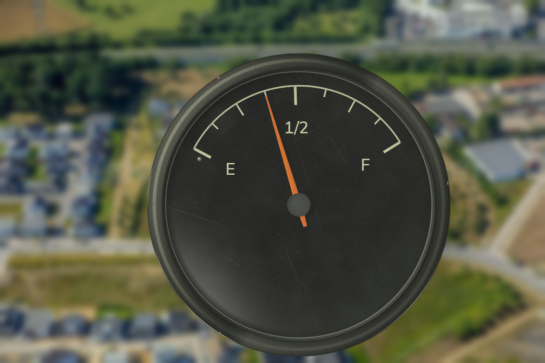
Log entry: 0.375
